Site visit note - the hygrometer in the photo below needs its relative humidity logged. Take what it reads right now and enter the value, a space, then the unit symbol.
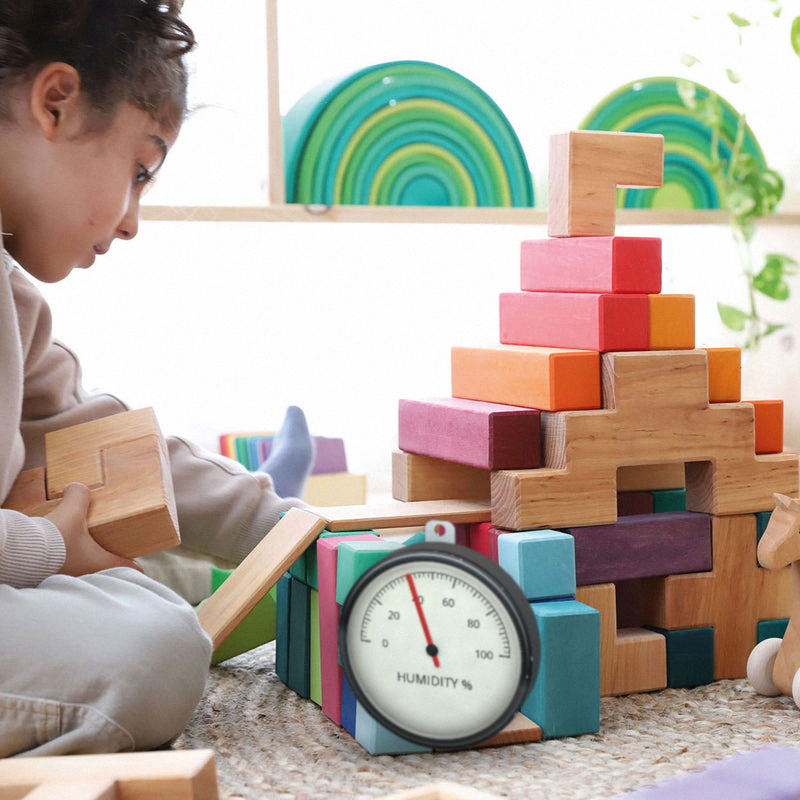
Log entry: 40 %
